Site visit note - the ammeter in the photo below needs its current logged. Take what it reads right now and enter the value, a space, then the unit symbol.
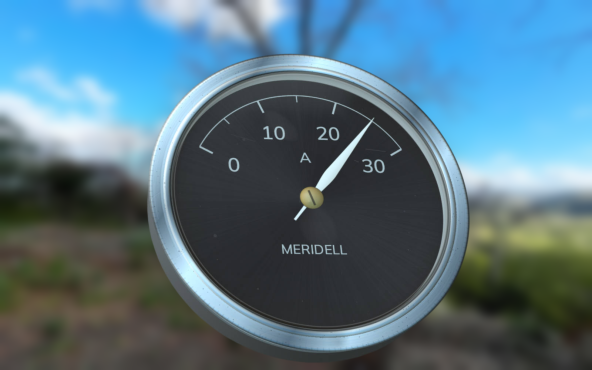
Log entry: 25 A
